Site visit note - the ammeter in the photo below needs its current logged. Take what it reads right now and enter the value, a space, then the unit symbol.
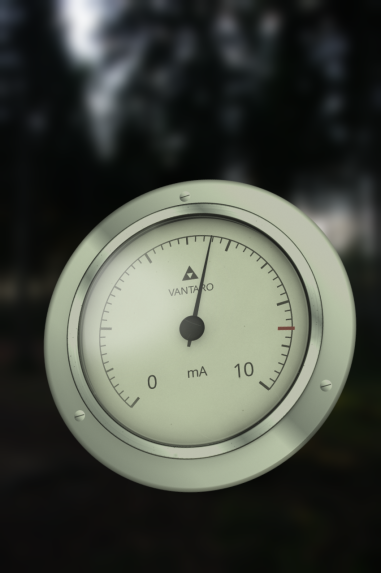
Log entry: 5.6 mA
